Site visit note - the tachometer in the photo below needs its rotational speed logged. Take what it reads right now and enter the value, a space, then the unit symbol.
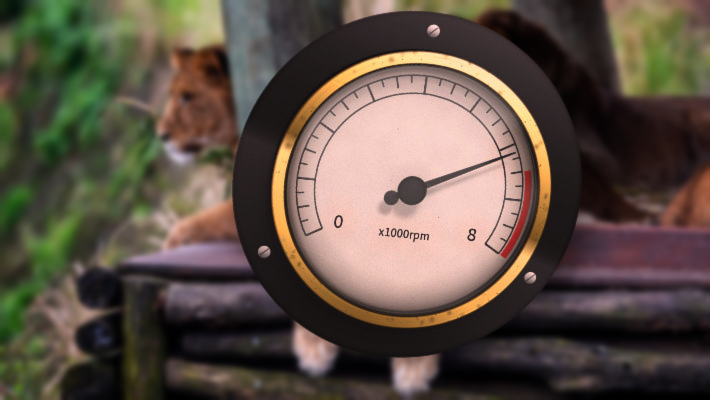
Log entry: 6125 rpm
